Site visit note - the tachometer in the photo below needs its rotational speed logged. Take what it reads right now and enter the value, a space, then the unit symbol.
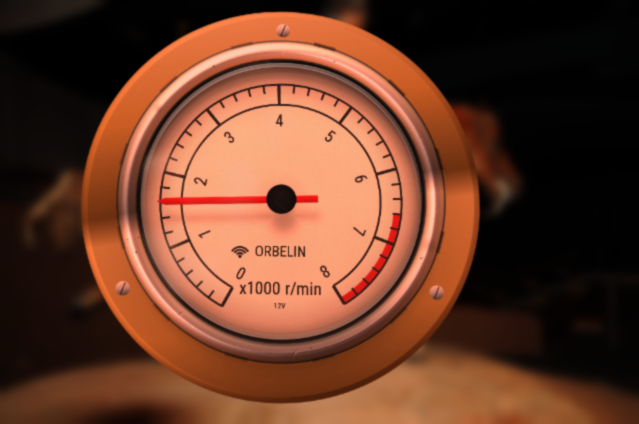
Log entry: 1600 rpm
